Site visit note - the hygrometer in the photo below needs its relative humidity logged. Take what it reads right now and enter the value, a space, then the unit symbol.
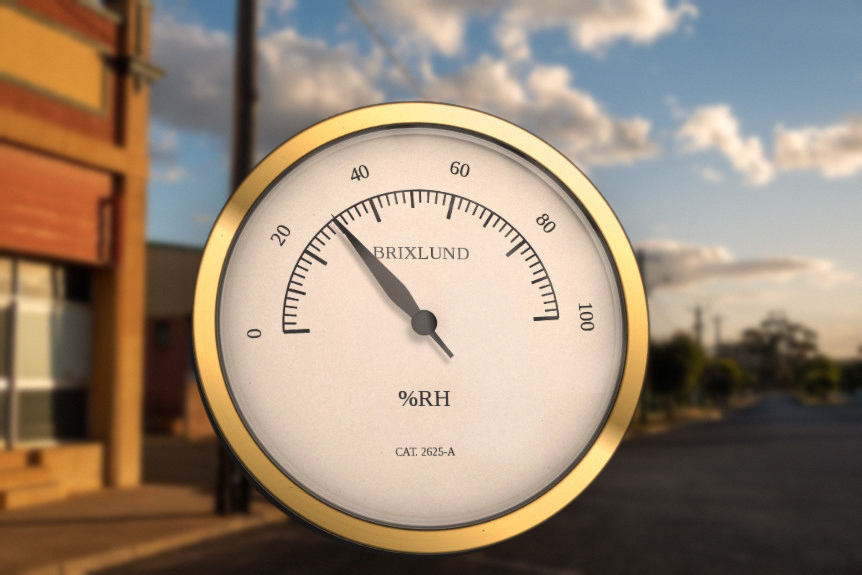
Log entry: 30 %
